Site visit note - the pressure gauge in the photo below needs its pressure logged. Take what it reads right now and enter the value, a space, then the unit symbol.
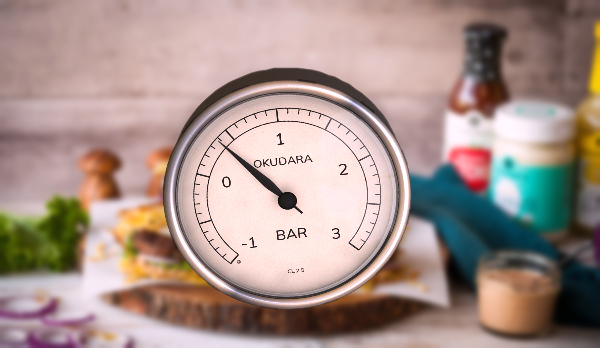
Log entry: 0.4 bar
